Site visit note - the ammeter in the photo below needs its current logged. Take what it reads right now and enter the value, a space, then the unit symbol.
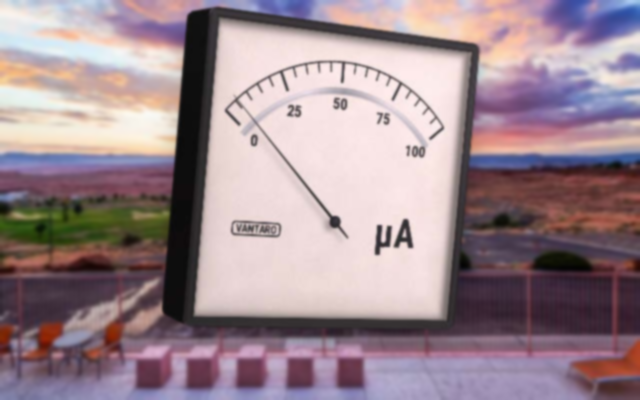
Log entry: 5 µA
